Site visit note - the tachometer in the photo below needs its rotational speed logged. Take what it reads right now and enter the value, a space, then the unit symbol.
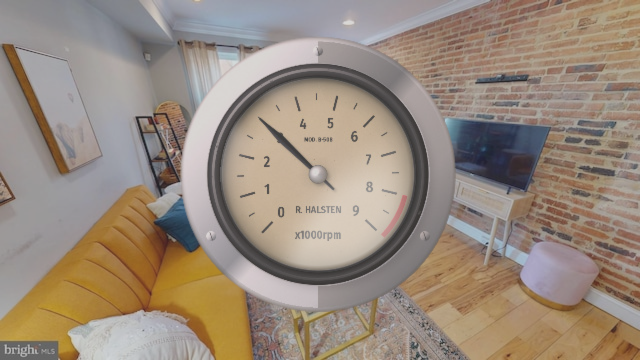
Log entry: 3000 rpm
